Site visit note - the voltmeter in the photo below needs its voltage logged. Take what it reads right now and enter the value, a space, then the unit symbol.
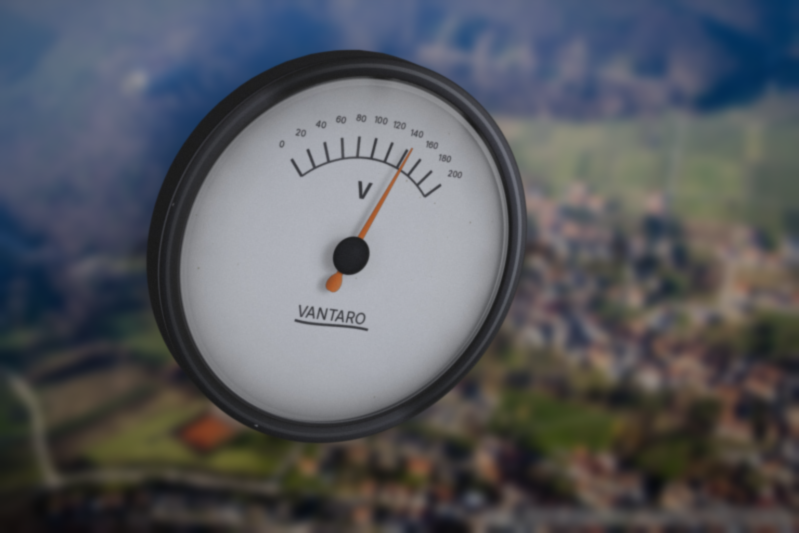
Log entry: 140 V
